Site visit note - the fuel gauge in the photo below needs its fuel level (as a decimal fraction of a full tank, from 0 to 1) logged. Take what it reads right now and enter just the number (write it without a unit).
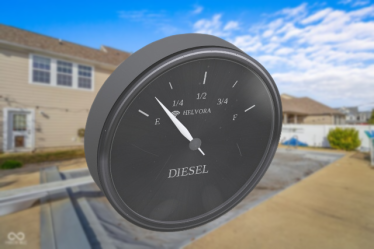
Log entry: 0.125
